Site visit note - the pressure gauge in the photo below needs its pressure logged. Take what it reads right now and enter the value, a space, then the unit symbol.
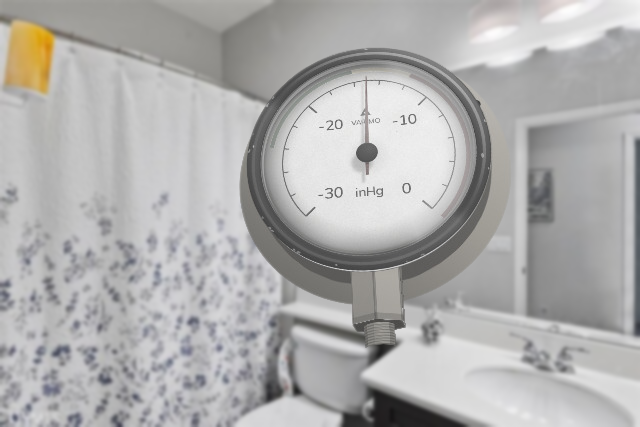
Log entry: -15 inHg
